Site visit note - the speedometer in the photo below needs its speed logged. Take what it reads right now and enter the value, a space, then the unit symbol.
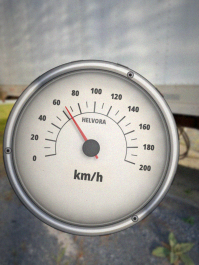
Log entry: 65 km/h
